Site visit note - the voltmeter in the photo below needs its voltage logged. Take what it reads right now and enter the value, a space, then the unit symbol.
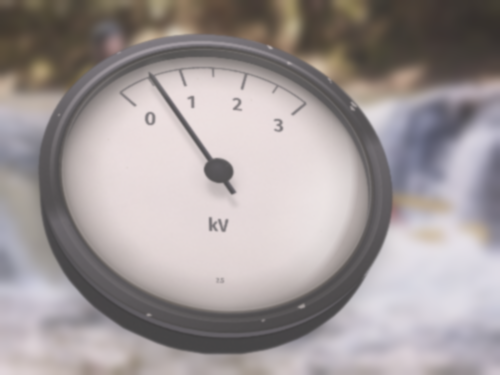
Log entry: 0.5 kV
